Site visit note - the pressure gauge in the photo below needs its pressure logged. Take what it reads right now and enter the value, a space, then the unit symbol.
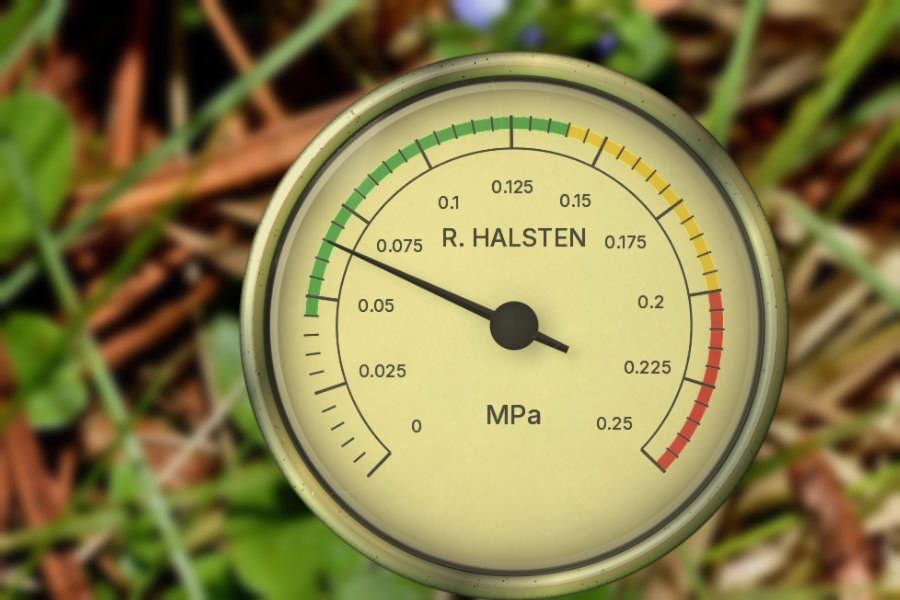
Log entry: 0.065 MPa
